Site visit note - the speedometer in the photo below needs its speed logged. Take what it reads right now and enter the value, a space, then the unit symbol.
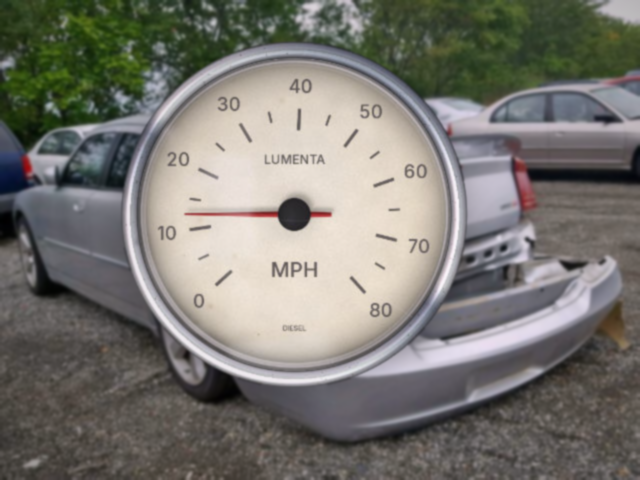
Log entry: 12.5 mph
